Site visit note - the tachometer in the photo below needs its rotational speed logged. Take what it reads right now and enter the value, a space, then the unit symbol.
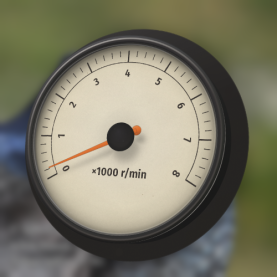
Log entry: 200 rpm
